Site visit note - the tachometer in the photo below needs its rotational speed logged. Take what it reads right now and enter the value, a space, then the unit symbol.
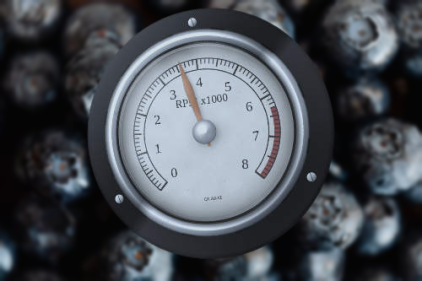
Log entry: 3600 rpm
